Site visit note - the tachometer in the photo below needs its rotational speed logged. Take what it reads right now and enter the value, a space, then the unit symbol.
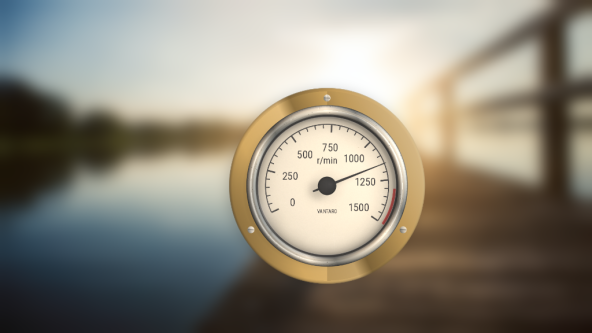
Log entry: 1150 rpm
